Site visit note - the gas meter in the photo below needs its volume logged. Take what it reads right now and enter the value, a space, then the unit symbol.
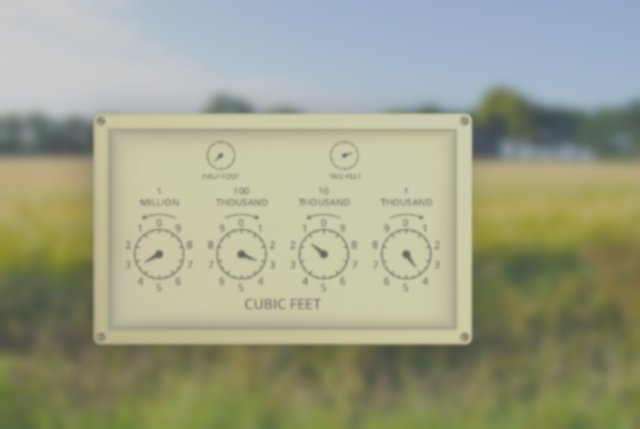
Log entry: 331400 ft³
